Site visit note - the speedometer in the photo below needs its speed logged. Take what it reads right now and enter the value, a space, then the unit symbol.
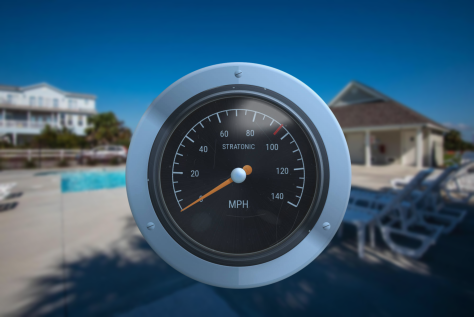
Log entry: 0 mph
